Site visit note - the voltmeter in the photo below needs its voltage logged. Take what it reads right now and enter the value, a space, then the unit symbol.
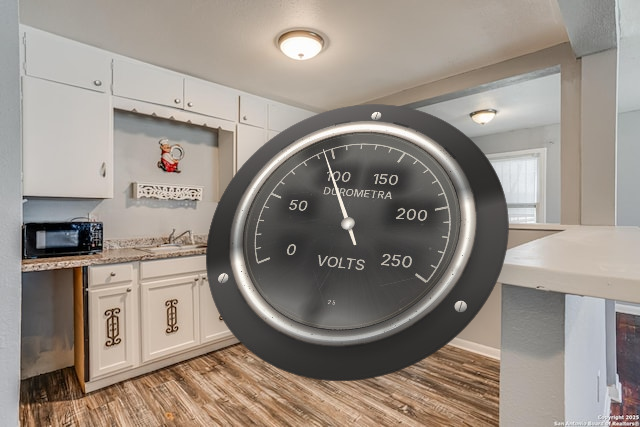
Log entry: 95 V
